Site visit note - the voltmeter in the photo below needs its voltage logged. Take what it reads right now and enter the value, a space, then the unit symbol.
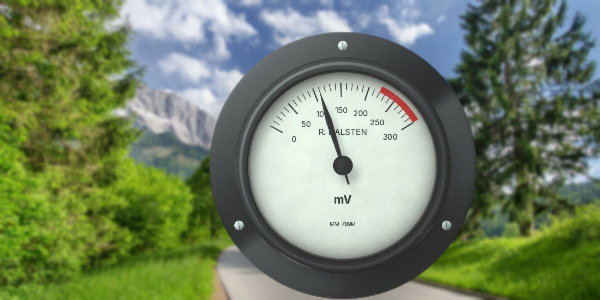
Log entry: 110 mV
